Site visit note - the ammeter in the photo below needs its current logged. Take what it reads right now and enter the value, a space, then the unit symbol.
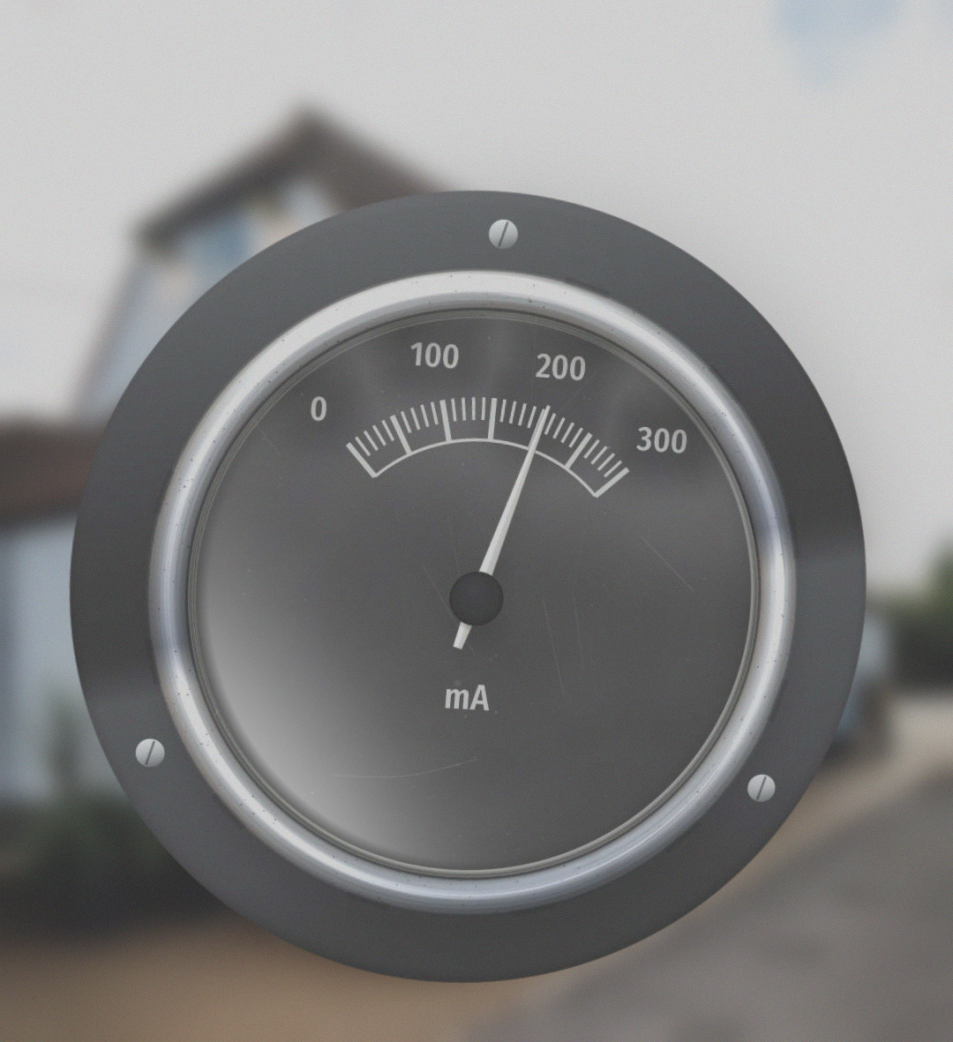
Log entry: 200 mA
